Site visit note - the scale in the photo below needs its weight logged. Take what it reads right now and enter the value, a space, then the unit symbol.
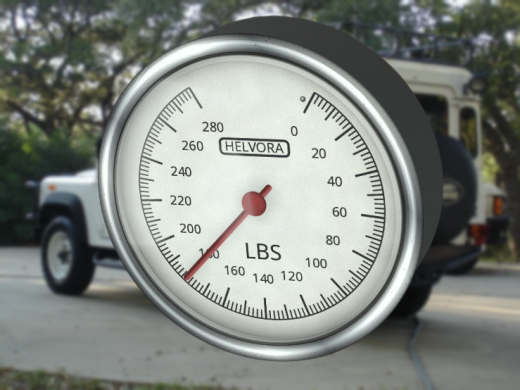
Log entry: 180 lb
